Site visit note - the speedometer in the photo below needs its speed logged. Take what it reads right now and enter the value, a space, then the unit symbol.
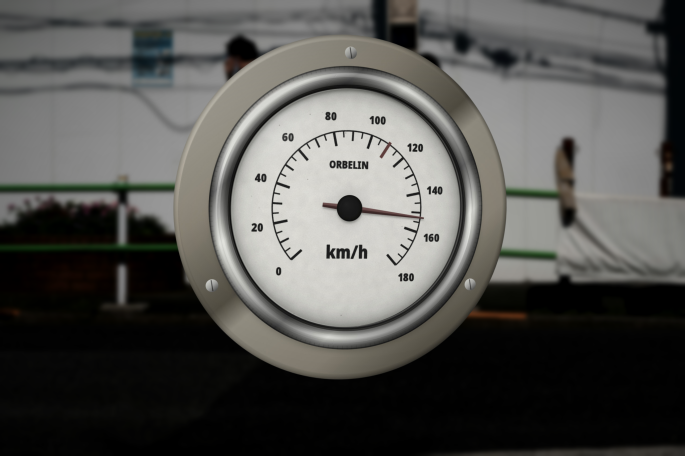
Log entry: 152.5 km/h
